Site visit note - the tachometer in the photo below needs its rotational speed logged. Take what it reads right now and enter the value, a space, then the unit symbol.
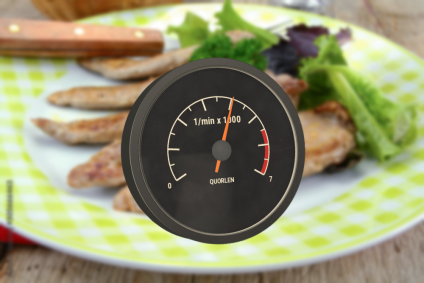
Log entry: 4000 rpm
